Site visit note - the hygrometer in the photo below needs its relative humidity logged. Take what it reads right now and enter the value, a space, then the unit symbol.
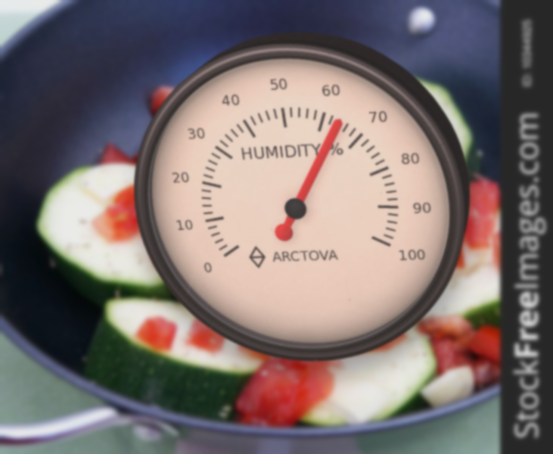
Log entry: 64 %
